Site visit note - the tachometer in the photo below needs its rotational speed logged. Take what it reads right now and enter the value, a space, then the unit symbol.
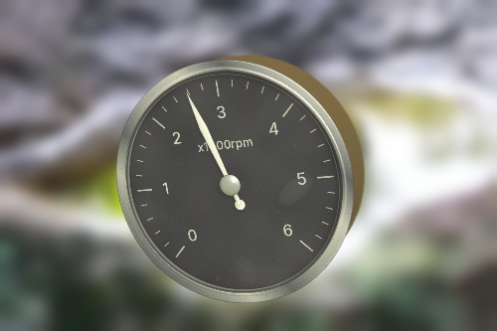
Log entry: 2600 rpm
